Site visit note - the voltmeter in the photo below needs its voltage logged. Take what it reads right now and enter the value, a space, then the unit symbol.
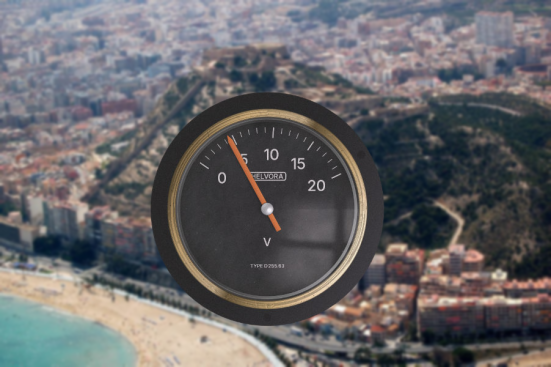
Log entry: 4.5 V
